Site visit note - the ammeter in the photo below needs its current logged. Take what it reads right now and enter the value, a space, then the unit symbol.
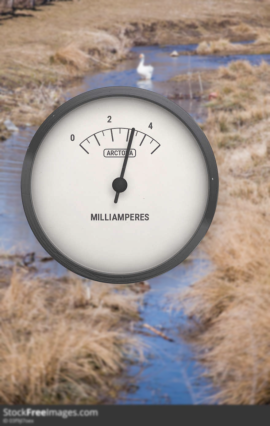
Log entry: 3.25 mA
